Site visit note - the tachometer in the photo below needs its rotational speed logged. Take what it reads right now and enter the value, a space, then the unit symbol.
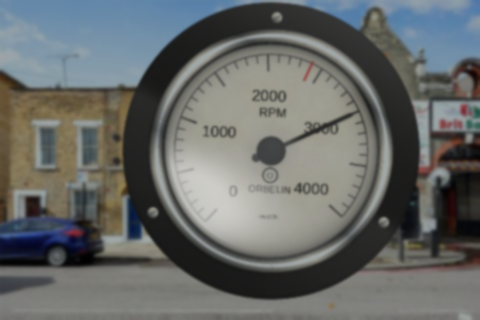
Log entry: 3000 rpm
